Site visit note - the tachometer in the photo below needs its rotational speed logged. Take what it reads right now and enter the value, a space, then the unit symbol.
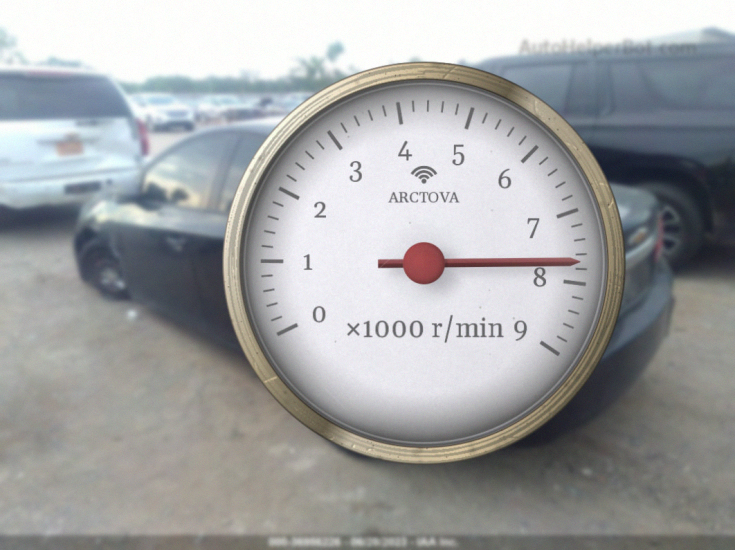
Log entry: 7700 rpm
